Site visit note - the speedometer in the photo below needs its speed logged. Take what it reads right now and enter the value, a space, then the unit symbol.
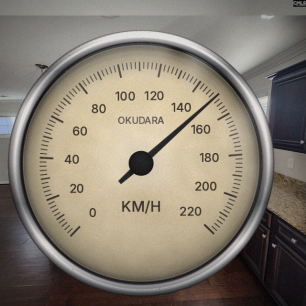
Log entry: 150 km/h
